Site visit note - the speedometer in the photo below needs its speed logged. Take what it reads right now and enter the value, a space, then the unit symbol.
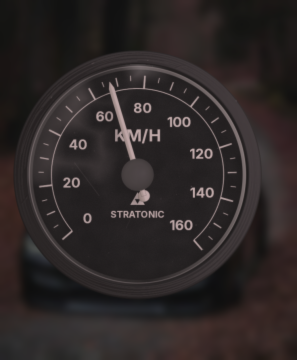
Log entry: 67.5 km/h
